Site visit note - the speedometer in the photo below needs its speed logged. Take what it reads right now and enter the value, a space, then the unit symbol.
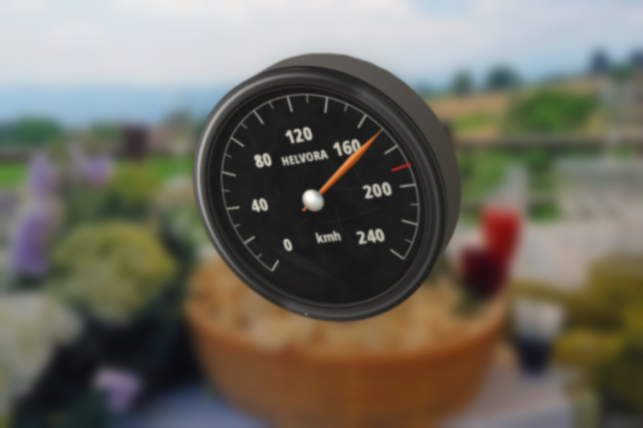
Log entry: 170 km/h
